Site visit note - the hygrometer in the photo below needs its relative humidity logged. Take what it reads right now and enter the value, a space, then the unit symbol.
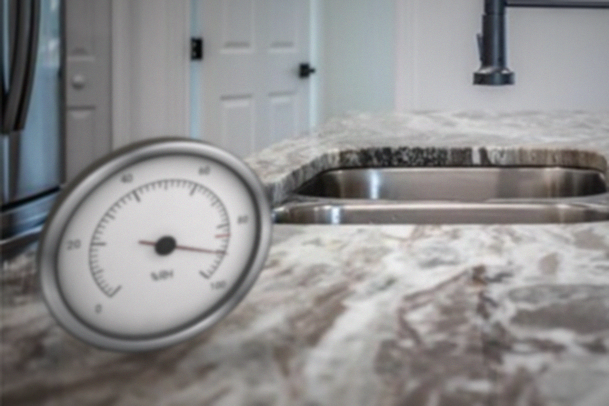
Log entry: 90 %
